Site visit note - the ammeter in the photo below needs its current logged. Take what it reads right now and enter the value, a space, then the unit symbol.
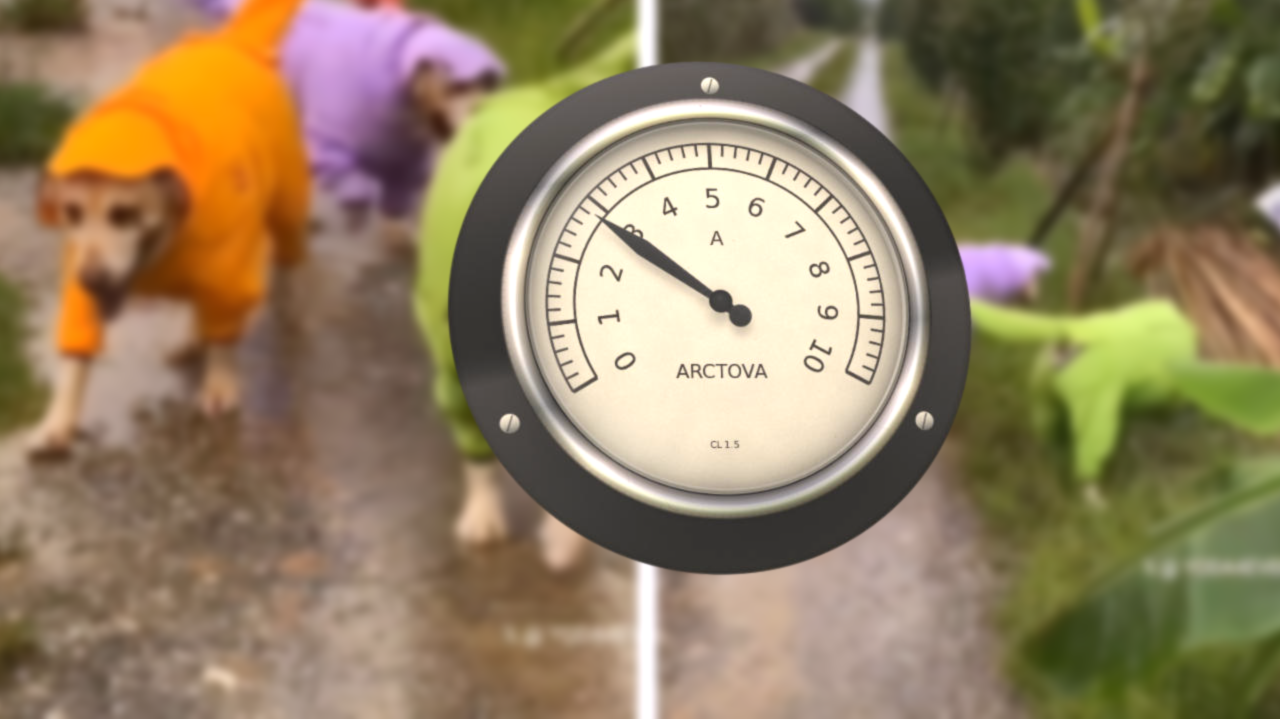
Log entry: 2.8 A
